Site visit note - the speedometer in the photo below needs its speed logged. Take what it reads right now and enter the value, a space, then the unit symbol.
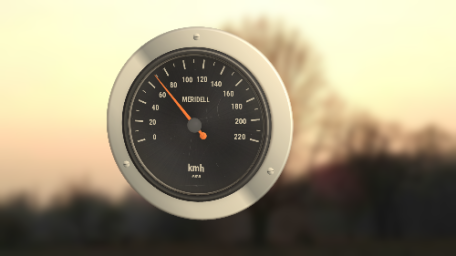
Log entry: 70 km/h
